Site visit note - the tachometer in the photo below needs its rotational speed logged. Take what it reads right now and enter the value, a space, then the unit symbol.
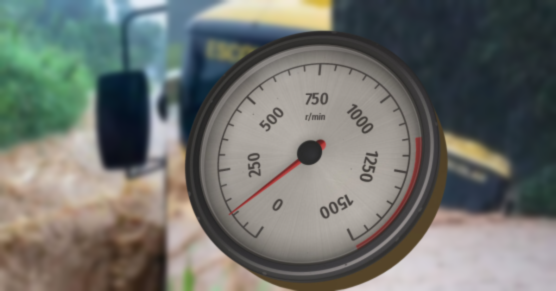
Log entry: 100 rpm
